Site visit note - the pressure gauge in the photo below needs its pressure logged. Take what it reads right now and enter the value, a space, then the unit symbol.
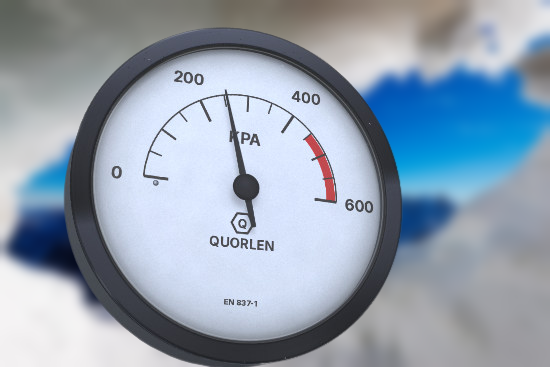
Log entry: 250 kPa
